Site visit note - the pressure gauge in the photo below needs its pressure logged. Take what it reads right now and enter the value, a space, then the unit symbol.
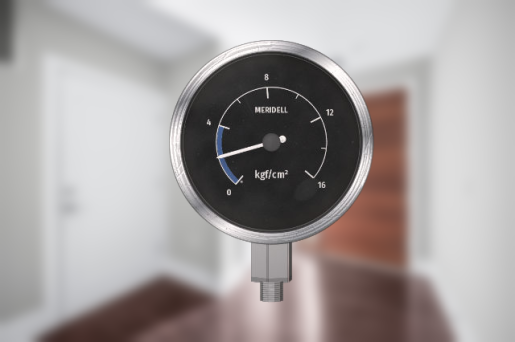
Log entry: 2 kg/cm²
